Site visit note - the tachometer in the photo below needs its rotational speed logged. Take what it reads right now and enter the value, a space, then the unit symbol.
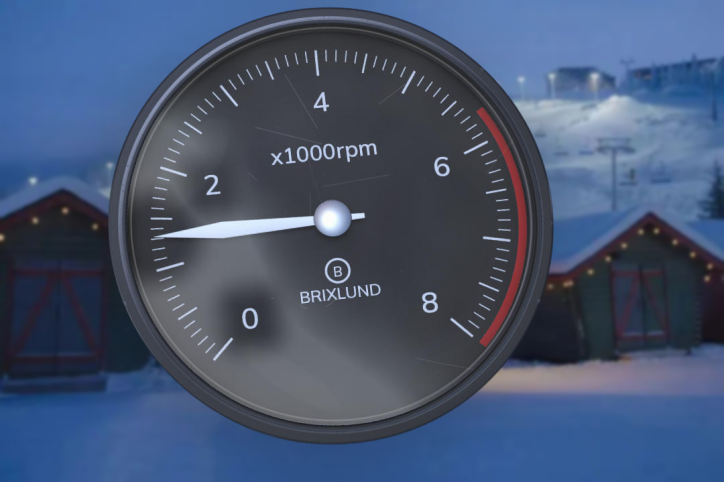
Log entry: 1300 rpm
